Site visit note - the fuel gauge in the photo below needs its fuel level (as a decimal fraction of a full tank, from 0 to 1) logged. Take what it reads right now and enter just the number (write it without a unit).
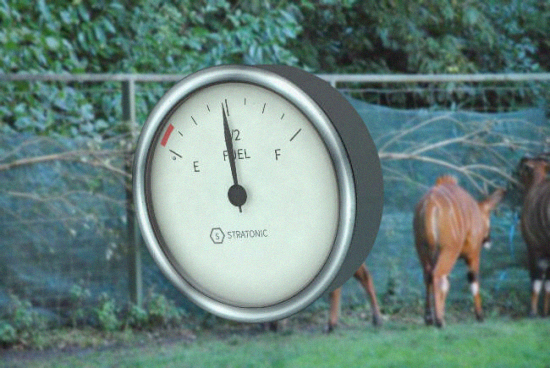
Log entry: 0.5
